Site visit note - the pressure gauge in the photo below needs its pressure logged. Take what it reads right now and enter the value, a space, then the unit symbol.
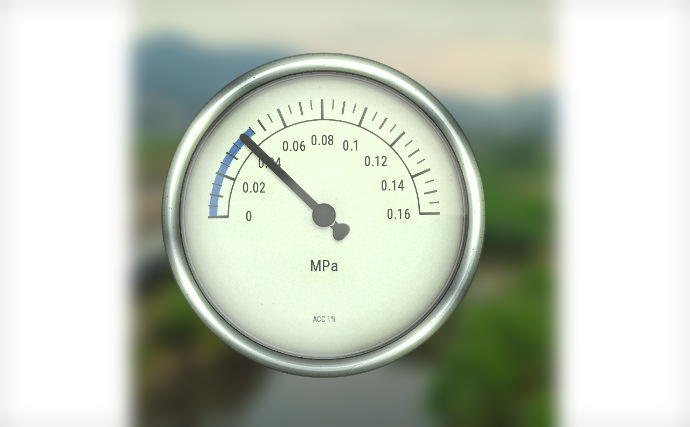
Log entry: 0.04 MPa
